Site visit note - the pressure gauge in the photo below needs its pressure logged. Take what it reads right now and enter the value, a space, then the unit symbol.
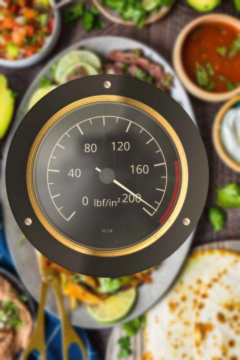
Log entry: 195 psi
